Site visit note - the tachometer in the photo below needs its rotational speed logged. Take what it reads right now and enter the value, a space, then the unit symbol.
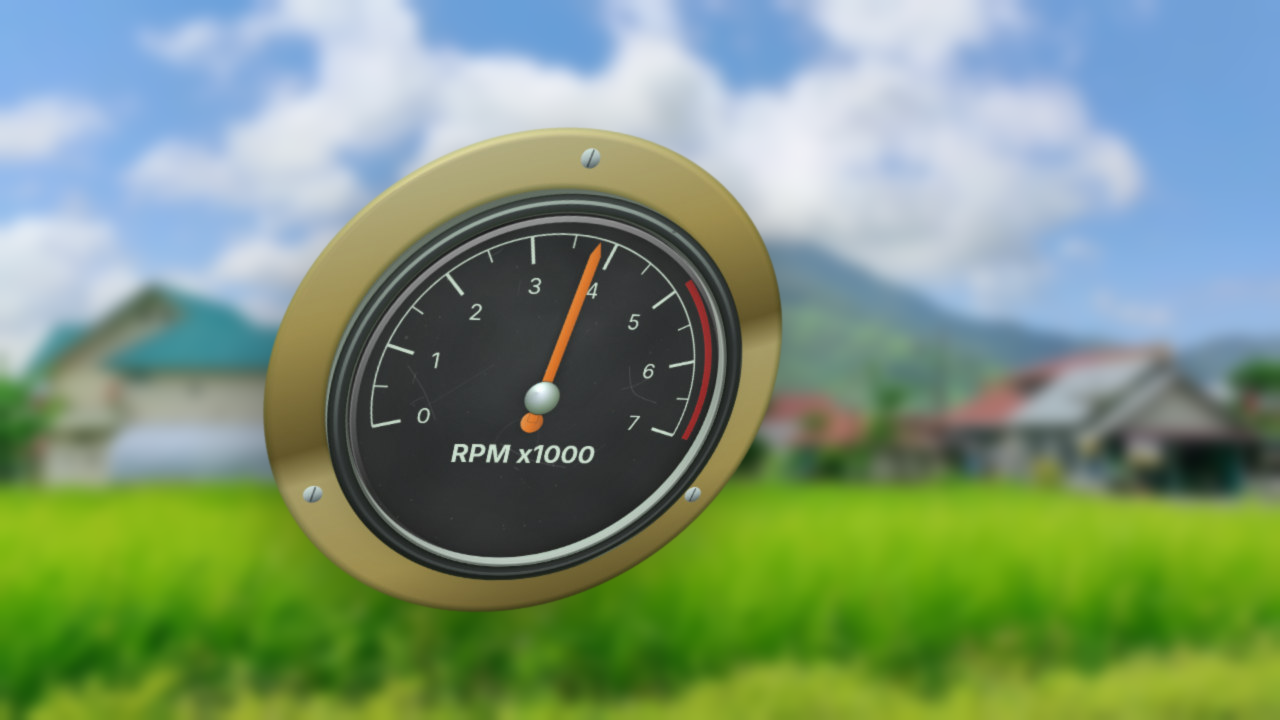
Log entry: 3750 rpm
